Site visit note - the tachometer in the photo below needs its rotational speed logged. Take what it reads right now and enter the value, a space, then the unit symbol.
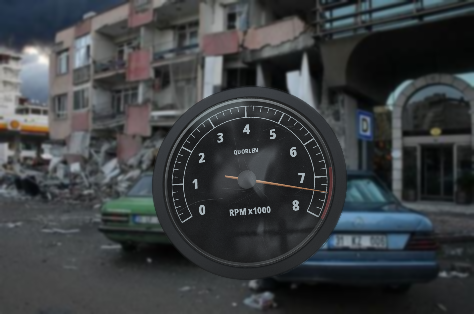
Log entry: 7400 rpm
